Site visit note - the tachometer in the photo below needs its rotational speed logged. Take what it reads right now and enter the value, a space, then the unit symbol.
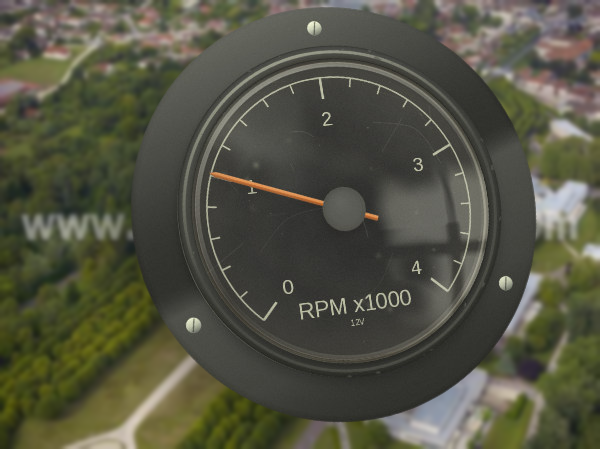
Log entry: 1000 rpm
